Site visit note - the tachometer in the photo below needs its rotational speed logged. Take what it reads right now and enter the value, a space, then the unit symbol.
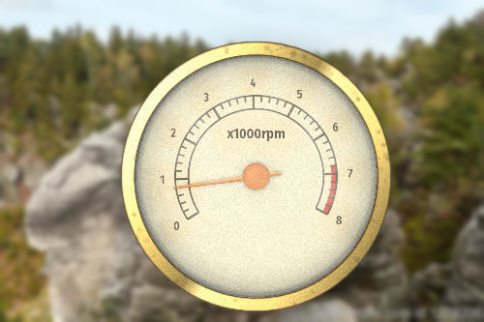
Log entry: 800 rpm
